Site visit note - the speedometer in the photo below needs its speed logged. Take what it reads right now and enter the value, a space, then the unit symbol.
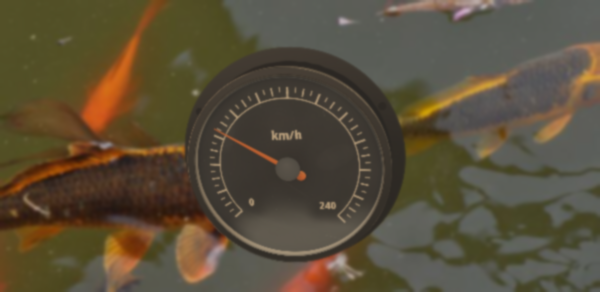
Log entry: 65 km/h
